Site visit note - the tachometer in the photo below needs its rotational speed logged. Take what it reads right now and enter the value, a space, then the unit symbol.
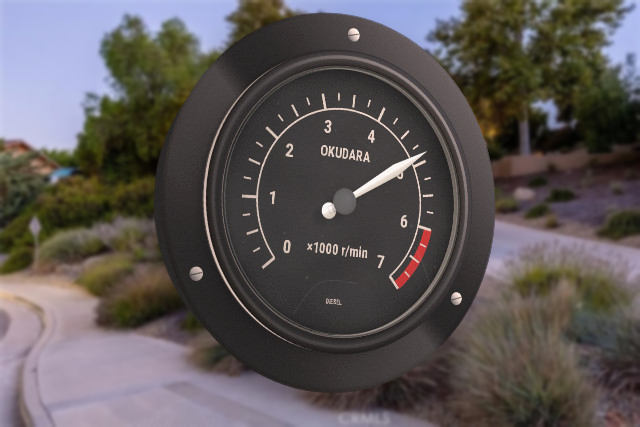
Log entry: 4875 rpm
